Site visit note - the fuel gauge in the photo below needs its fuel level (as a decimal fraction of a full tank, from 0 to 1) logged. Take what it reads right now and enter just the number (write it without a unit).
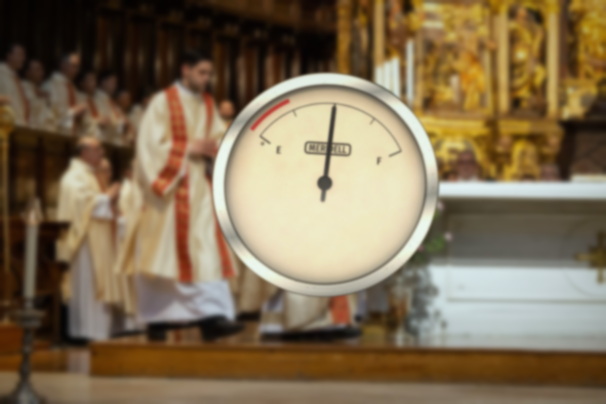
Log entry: 0.5
